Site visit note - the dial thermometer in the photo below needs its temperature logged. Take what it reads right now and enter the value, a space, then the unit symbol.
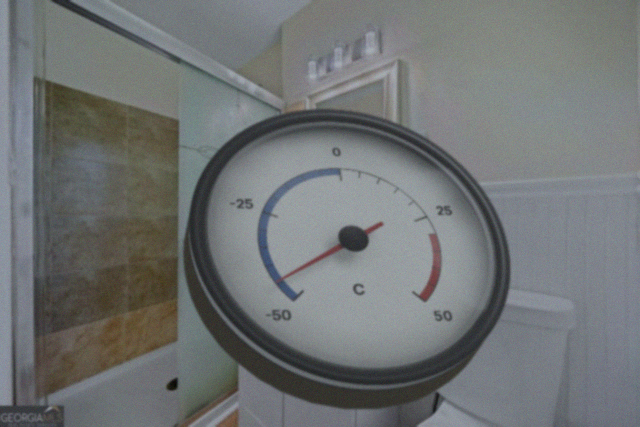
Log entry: -45 °C
